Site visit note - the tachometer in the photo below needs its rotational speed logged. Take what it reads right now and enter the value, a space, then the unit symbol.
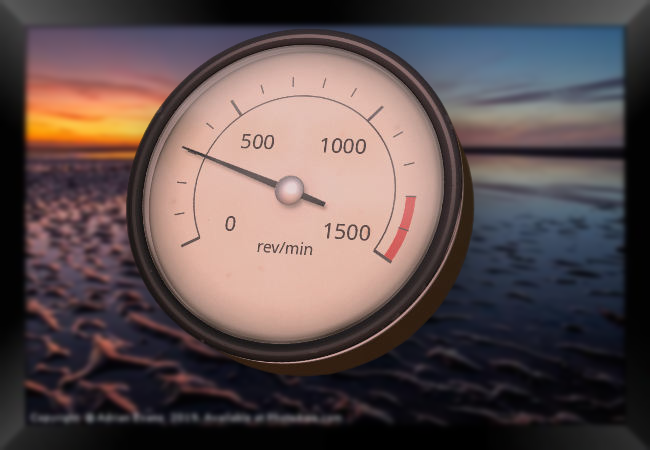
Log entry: 300 rpm
